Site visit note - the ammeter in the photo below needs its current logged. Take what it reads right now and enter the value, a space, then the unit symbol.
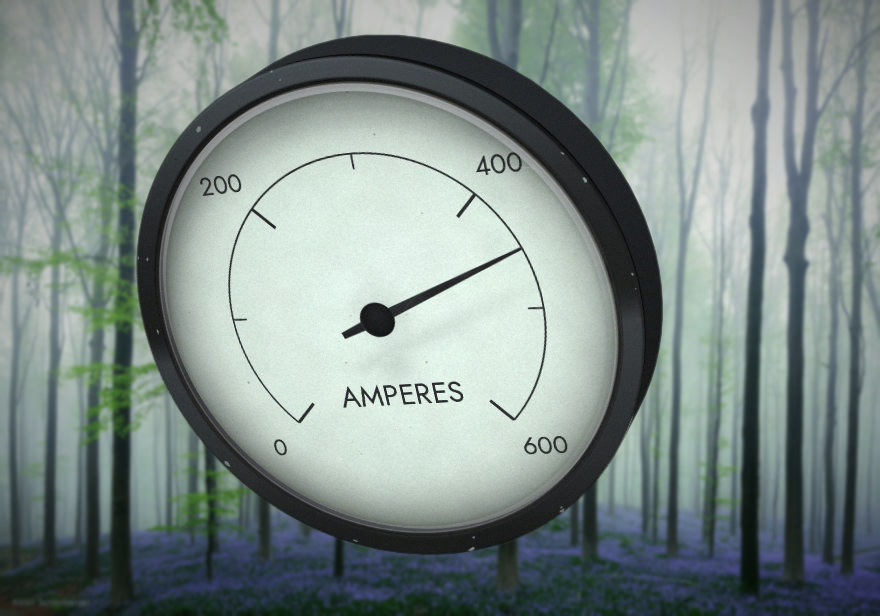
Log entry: 450 A
